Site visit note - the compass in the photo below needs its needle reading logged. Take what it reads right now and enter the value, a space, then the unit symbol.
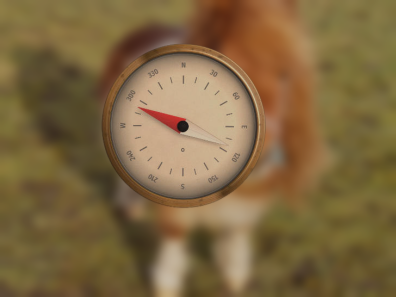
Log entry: 292.5 °
